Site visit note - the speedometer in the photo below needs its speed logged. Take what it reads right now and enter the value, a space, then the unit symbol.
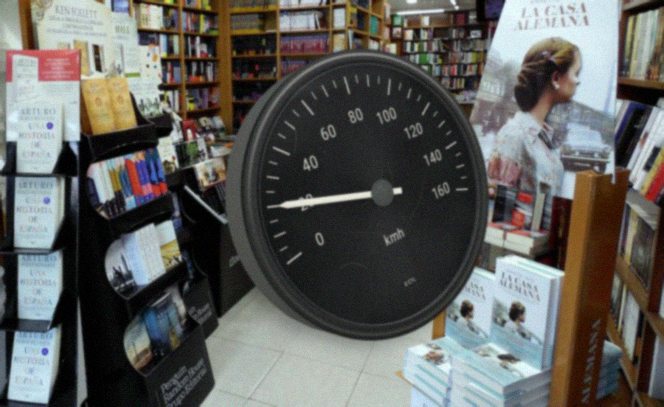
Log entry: 20 km/h
